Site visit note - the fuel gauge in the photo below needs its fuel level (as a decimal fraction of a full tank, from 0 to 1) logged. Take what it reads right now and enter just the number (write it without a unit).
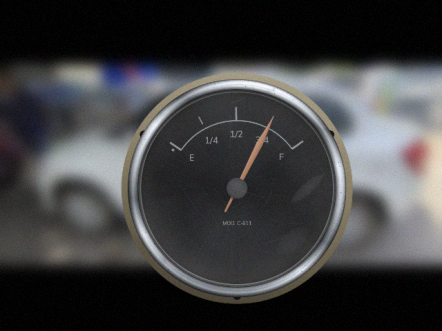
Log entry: 0.75
